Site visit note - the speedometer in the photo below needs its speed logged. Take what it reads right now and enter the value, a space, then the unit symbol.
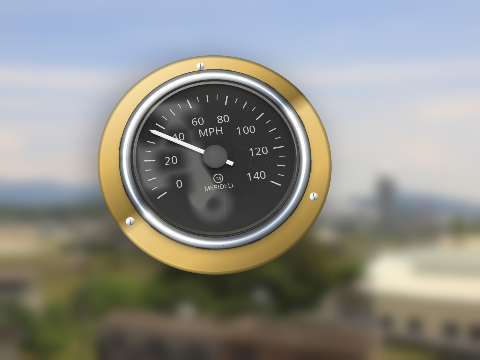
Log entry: 35 mph
